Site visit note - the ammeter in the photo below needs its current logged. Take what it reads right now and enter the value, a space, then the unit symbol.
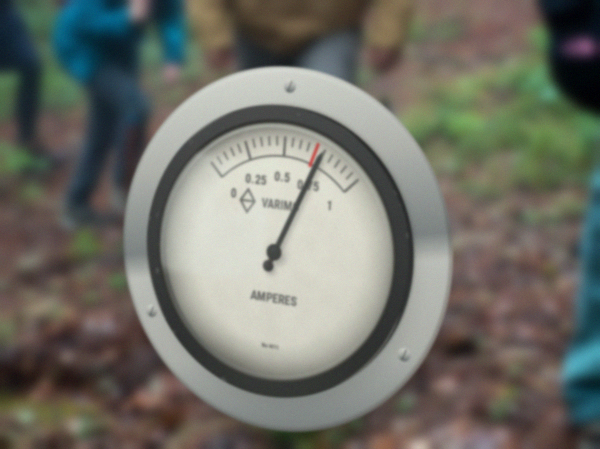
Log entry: 0.75 A
